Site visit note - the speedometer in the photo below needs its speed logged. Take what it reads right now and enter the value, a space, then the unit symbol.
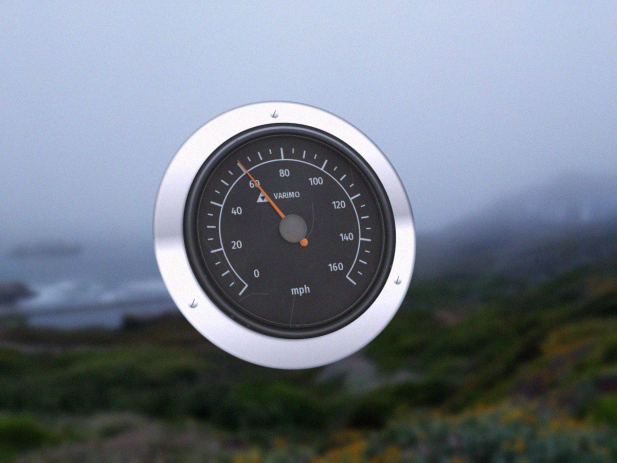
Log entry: 60 mph
